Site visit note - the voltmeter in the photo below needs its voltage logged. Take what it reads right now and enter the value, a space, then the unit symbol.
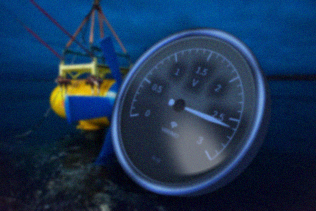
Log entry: 2.6 V
